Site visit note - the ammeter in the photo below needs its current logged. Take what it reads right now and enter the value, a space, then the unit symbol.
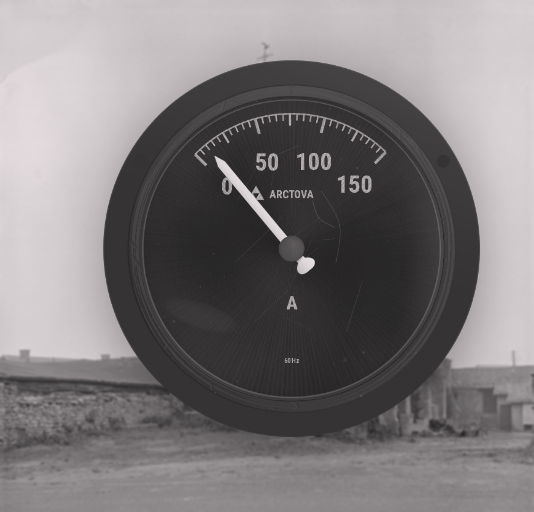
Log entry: 10 A
